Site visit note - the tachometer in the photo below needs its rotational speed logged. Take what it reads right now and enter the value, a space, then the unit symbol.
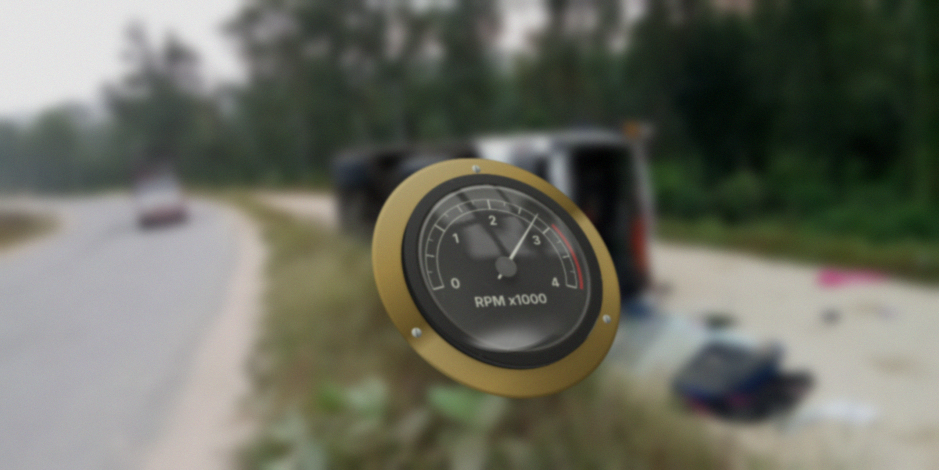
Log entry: 2750 rpm
